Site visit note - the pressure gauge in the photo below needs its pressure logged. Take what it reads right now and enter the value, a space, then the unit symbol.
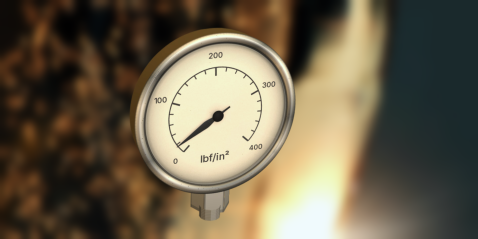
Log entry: 20 psi
